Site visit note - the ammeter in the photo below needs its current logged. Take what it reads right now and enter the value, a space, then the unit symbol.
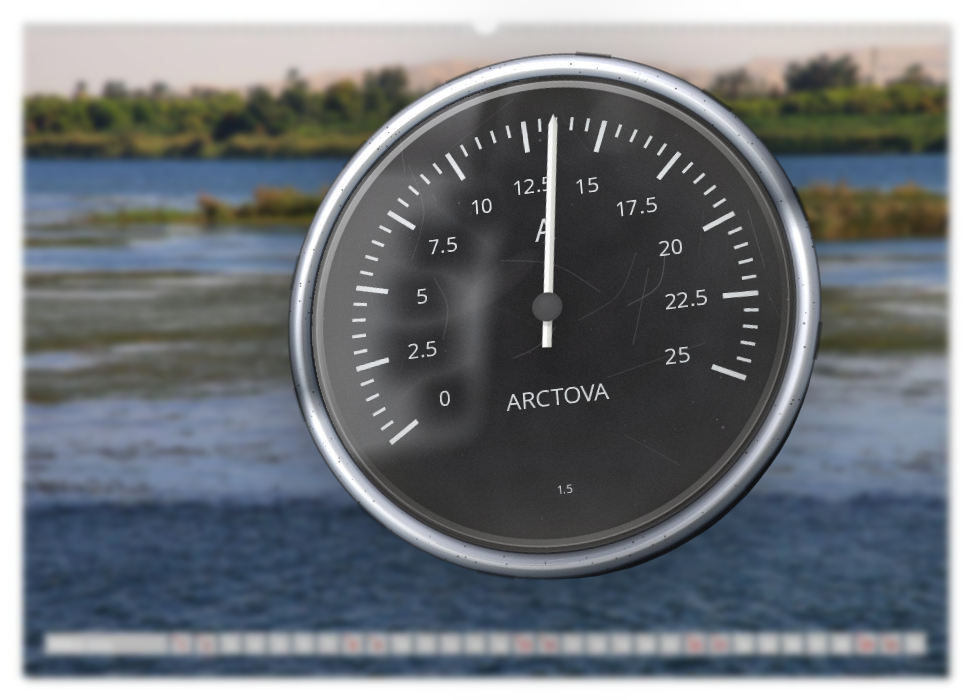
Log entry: 13.5 A
